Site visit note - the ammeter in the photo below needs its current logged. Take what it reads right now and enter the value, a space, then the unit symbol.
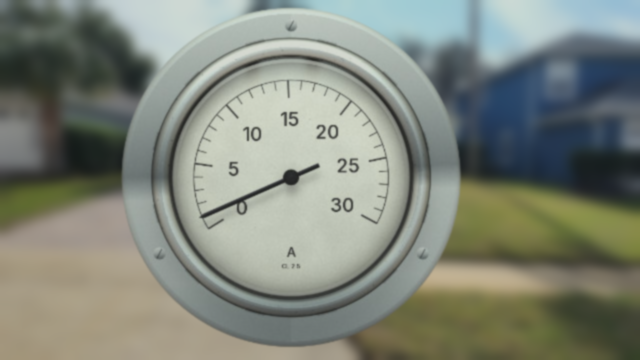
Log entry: 1 A
